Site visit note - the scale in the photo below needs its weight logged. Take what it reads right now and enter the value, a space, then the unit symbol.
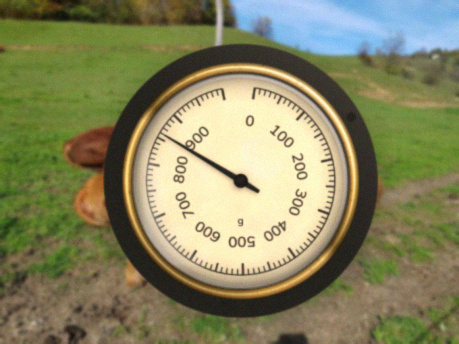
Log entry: 860 g
